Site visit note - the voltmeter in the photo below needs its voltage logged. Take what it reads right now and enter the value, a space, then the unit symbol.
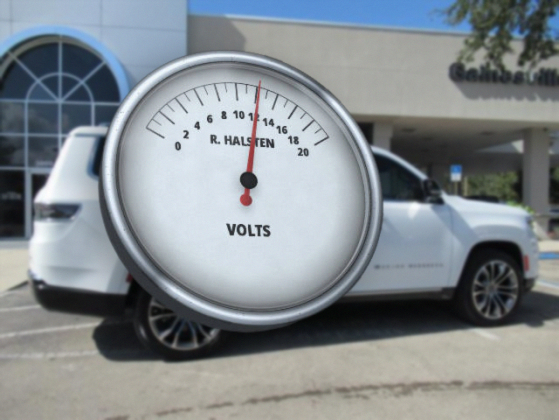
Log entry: 12 V
